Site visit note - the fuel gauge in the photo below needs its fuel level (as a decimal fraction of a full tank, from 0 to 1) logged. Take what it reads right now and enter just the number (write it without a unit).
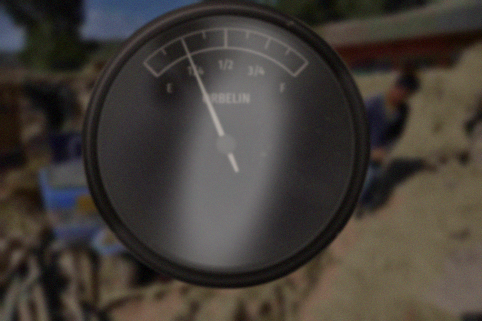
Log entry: 0.25
